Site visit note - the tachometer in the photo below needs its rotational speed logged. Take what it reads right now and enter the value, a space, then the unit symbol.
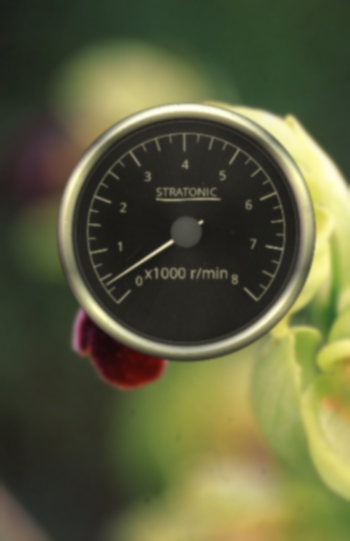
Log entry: 375 rpm
